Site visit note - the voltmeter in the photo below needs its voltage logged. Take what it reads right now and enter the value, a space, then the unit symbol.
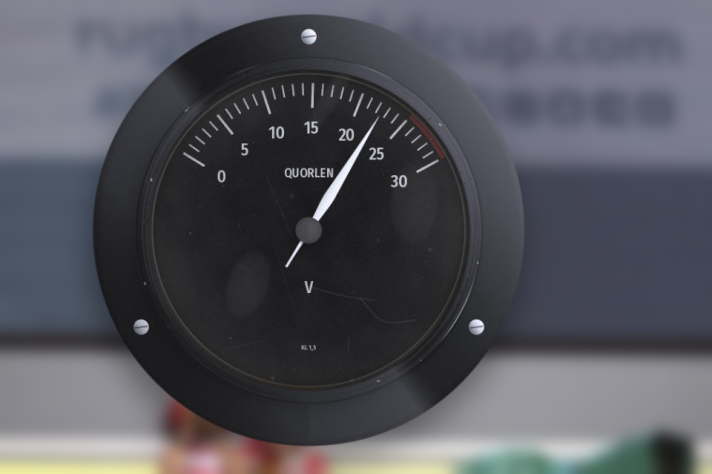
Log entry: 22.5 V
